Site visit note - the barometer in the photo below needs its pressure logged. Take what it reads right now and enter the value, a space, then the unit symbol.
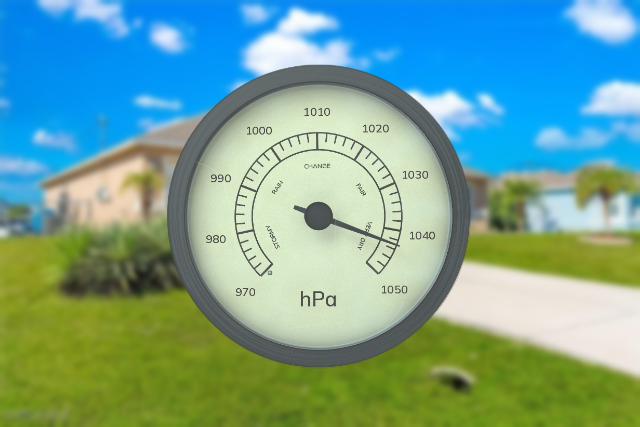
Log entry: 1043 hPa
